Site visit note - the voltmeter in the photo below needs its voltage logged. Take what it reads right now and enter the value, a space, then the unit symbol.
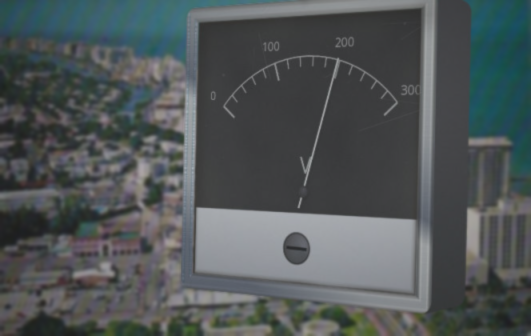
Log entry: 200 V
